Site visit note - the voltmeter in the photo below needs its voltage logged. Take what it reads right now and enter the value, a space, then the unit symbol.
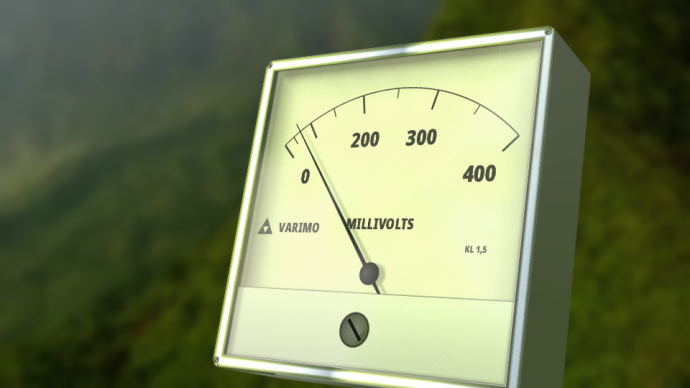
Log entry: 75 mV
